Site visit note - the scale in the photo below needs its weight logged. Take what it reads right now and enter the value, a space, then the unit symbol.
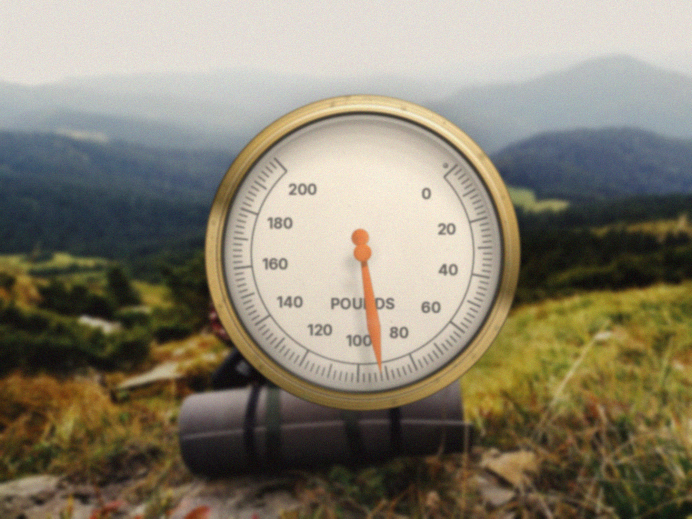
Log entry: 92 lb
